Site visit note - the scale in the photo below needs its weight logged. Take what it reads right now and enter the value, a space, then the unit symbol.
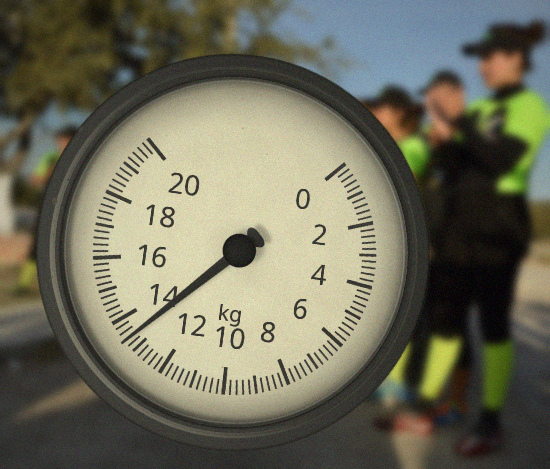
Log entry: 13.4 kg
